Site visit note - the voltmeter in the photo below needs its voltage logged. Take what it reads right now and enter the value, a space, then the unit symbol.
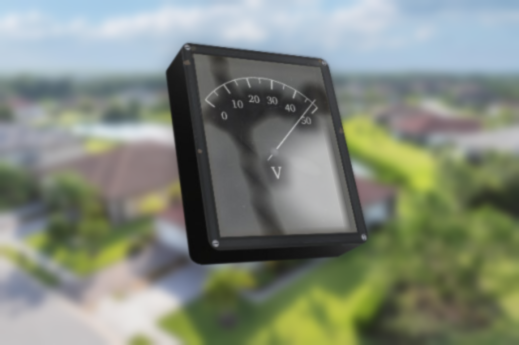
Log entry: 47.5 V
